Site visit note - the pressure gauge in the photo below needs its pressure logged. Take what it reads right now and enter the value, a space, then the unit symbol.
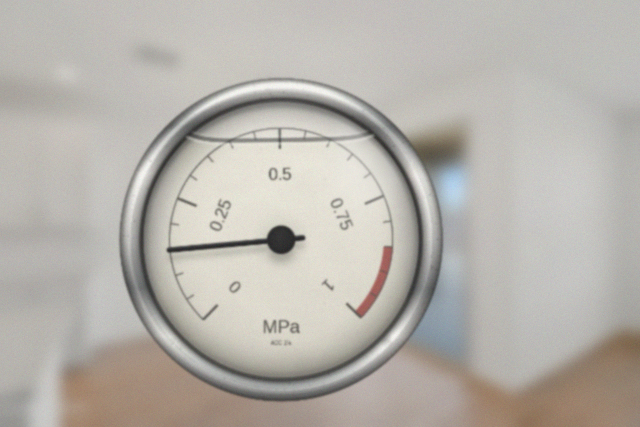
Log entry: 0.15 MPa
